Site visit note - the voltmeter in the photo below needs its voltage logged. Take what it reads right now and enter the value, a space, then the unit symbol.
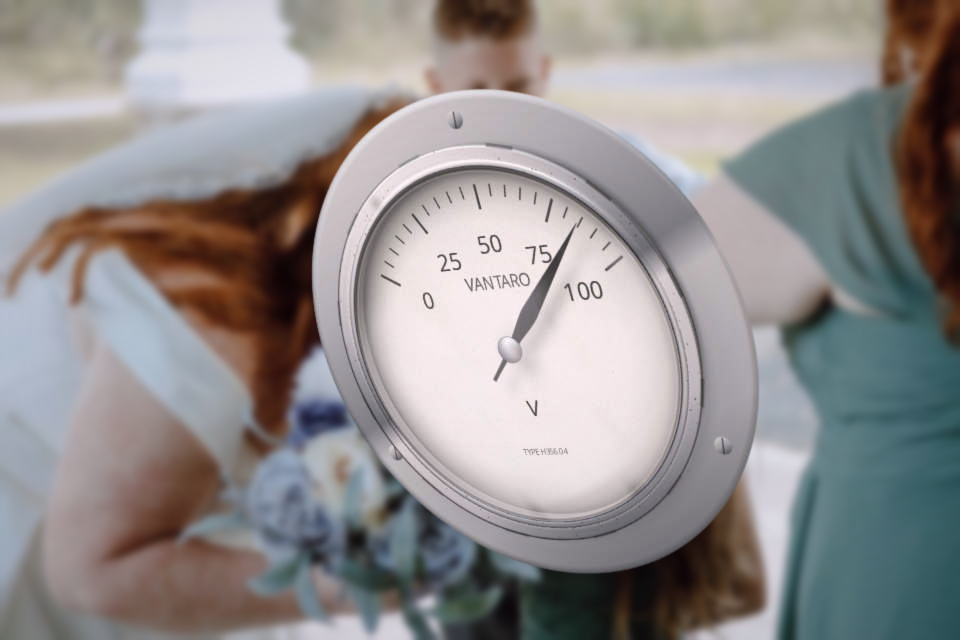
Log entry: 85 V
